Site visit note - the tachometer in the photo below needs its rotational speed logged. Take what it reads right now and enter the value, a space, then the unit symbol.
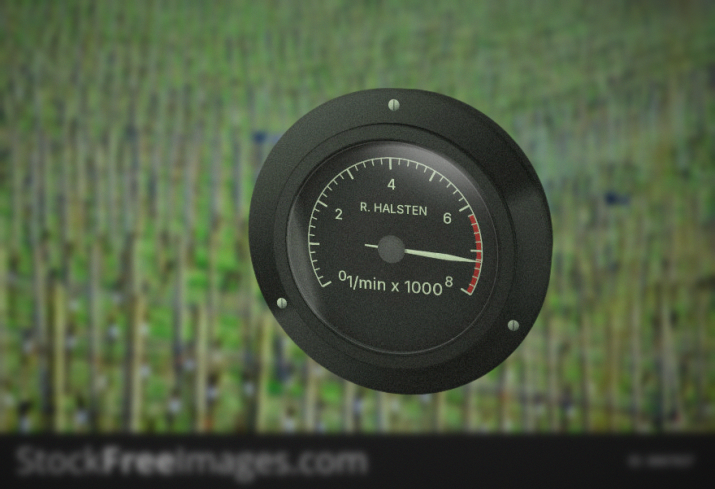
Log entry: 7200 rpm
